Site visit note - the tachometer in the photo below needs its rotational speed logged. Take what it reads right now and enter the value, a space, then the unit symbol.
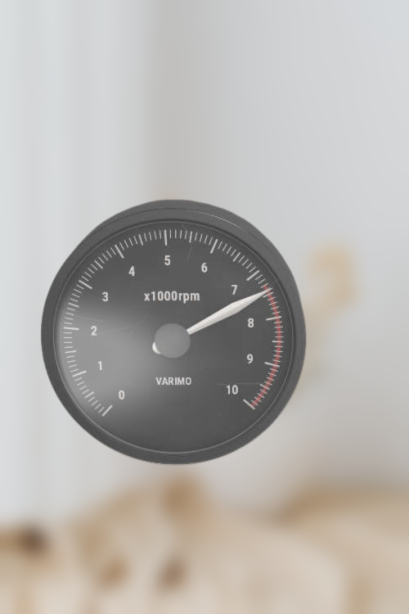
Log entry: 7400 rpm
